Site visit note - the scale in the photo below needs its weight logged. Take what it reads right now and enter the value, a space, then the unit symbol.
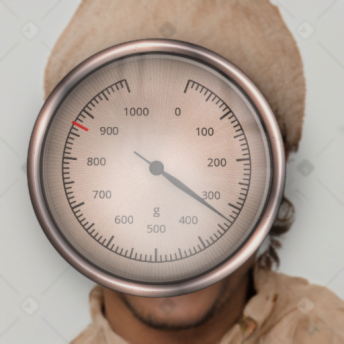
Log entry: 330 g
